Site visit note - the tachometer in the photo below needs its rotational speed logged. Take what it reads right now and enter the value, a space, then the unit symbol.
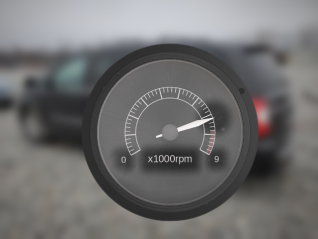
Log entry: 7200 rpm
